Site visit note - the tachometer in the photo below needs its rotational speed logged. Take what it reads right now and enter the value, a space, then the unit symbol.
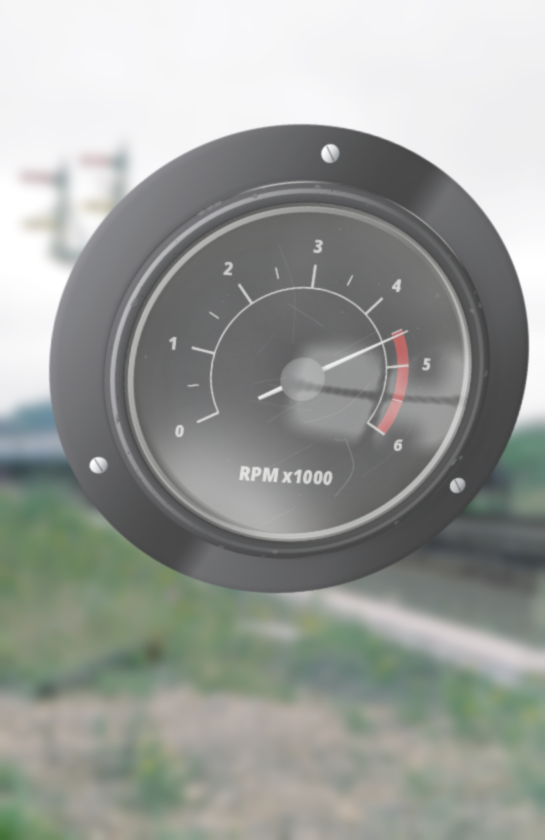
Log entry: 4500 rpm
